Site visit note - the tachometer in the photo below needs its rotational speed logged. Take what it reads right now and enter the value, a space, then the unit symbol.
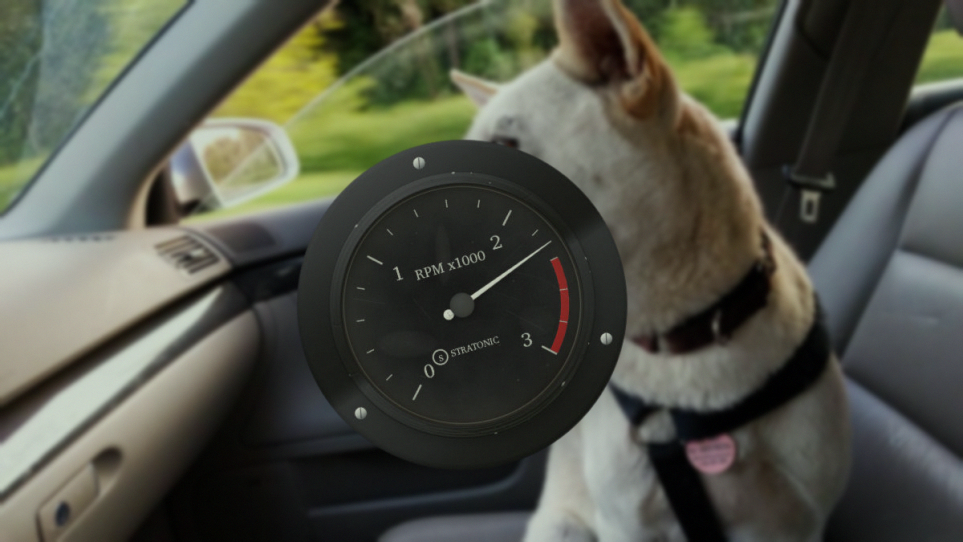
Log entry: 2300 rpm
